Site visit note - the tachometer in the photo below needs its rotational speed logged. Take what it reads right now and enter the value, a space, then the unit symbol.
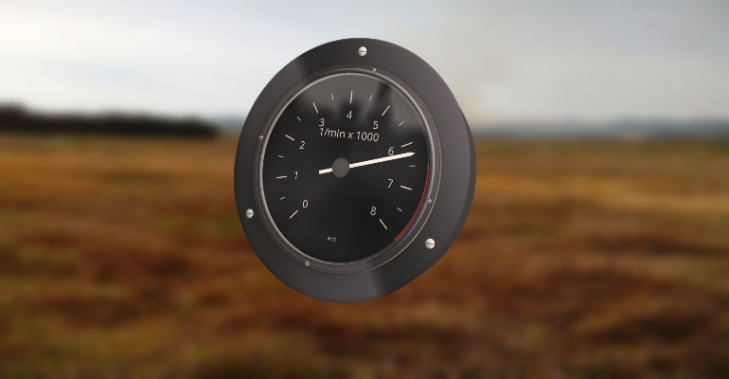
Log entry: 6250 rpm
